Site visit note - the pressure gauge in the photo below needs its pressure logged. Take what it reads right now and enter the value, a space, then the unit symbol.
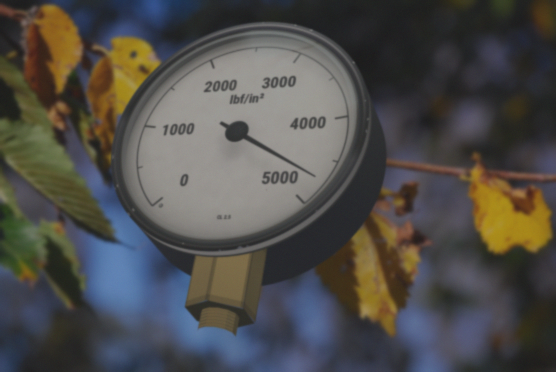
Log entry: 4750 psi
